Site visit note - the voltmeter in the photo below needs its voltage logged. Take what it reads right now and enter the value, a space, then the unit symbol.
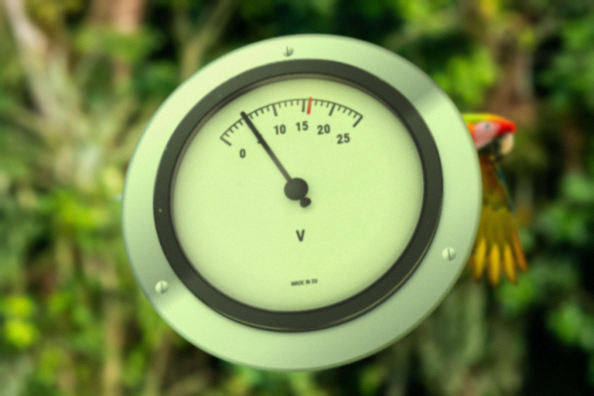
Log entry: 5 V
